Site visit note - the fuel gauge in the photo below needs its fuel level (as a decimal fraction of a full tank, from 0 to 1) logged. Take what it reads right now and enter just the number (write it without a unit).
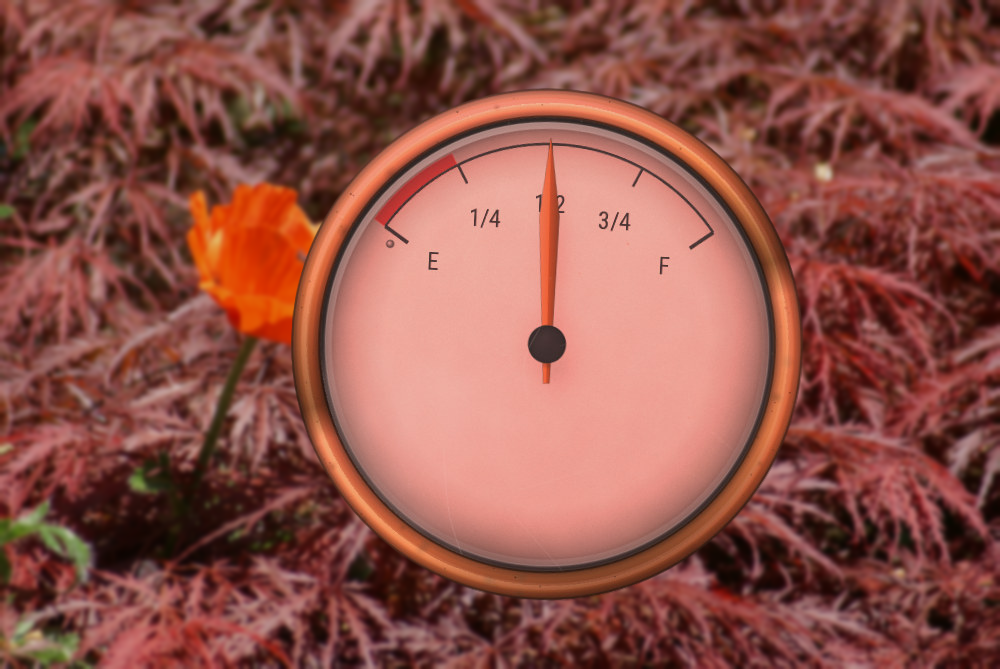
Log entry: 0.5
